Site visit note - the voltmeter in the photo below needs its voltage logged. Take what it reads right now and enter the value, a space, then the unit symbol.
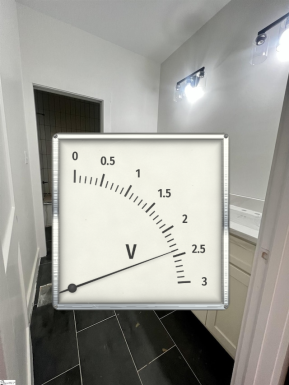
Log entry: 2.4 V
